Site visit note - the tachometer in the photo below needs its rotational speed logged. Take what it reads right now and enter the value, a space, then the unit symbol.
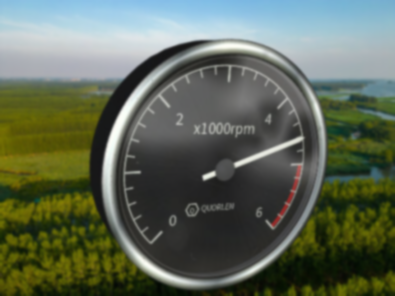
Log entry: 4600 rpm
